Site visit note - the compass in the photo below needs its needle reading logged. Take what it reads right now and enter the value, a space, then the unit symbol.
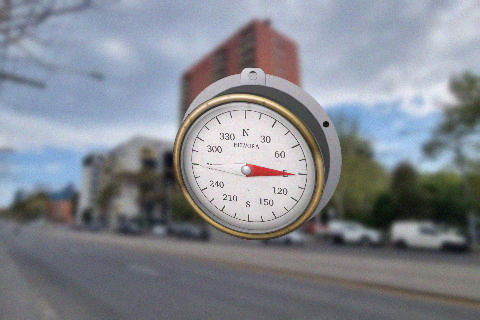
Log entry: 90 °
